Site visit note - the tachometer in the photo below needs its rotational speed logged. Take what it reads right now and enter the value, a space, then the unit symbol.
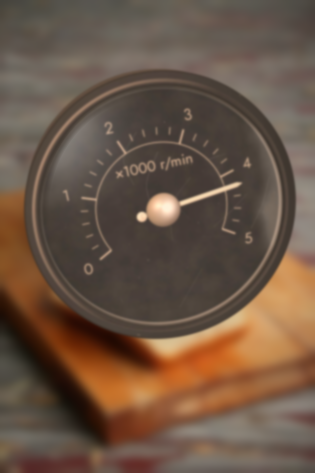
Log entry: 4200 rpm
